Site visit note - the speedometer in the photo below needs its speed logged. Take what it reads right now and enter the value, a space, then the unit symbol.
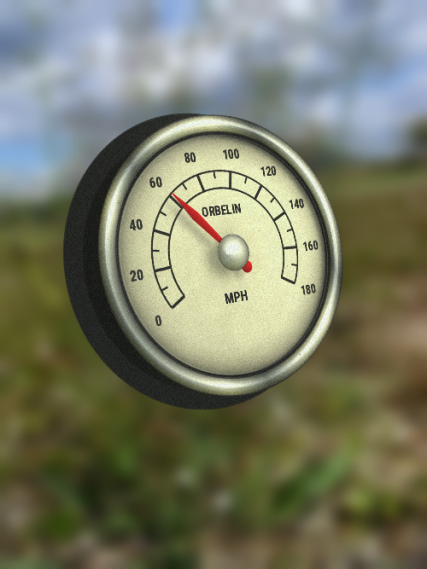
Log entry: 60 mph
